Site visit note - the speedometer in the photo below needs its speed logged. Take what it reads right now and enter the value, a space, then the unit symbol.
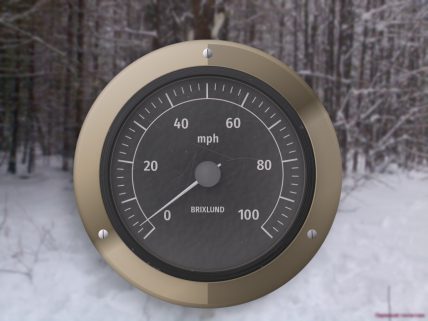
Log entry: 3 mph
